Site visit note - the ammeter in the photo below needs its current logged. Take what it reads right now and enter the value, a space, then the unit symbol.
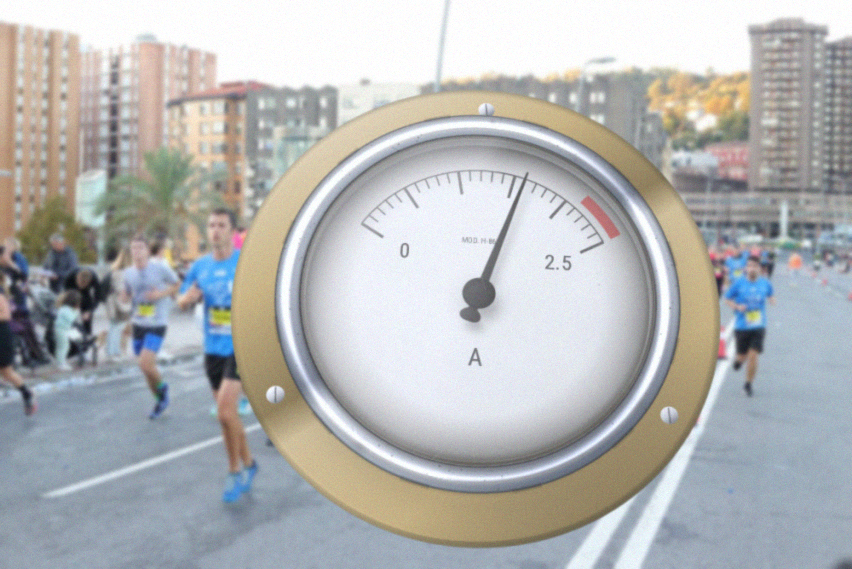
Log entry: 1.6 A
